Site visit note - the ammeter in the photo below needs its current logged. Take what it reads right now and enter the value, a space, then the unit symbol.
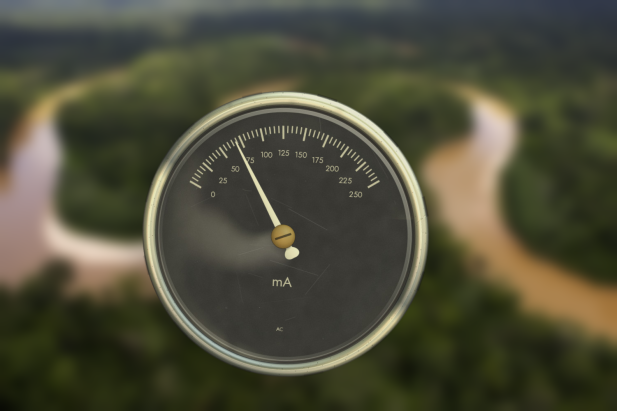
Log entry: 70 mA
